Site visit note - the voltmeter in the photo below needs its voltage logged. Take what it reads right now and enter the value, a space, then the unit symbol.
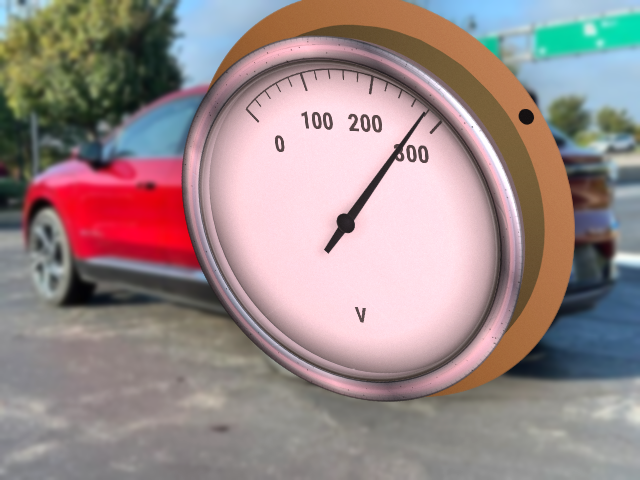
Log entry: 280 V
